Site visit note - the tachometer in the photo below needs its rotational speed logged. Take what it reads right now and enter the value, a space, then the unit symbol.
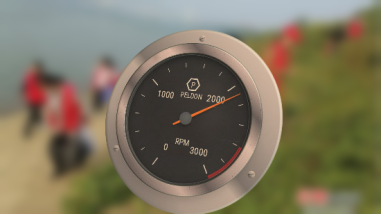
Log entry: 2100 rpm
